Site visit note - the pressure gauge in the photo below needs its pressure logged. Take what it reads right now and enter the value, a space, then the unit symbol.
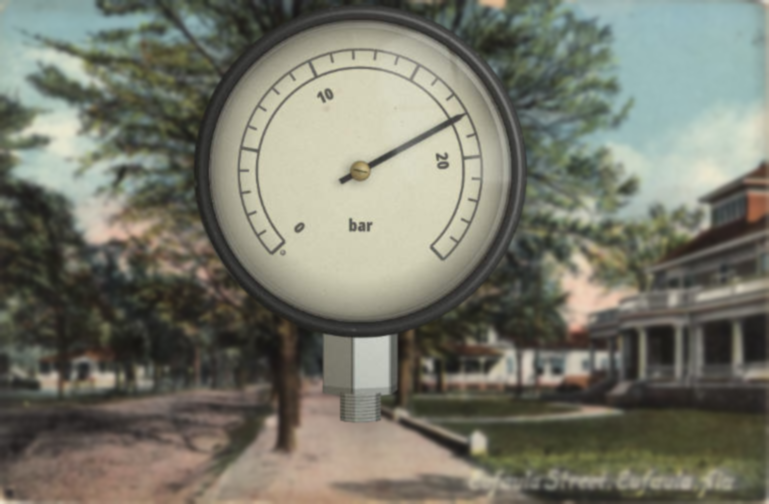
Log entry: 18 bar
